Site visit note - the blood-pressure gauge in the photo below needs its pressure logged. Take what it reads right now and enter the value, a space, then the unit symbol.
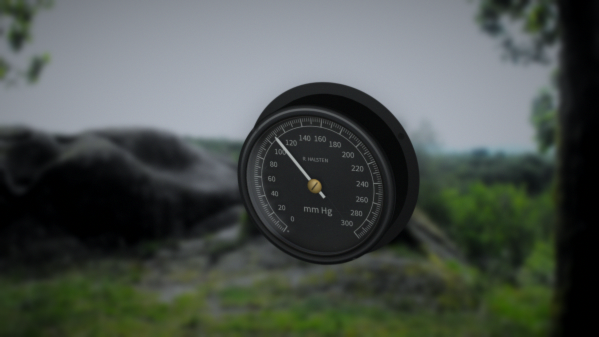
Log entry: 110 mmHg
